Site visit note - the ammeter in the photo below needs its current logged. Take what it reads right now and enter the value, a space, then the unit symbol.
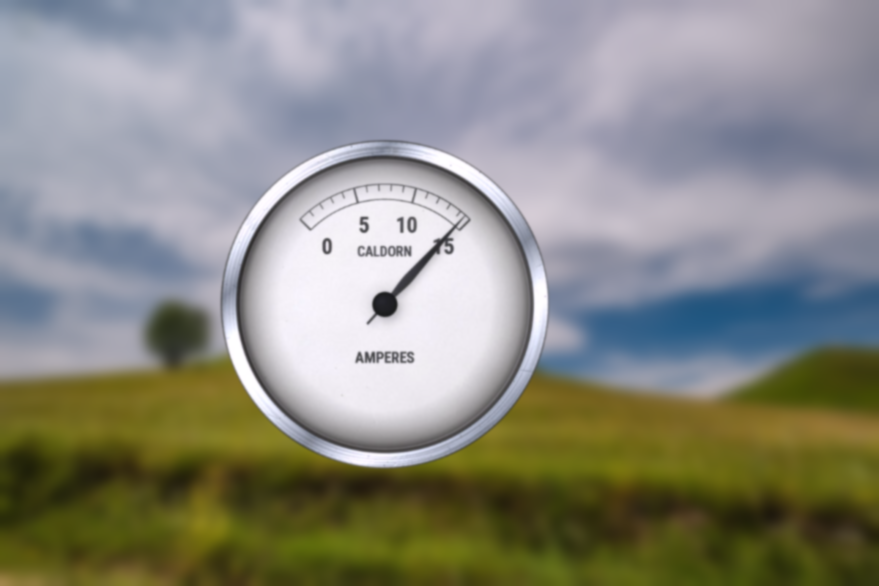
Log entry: 14.5 A
